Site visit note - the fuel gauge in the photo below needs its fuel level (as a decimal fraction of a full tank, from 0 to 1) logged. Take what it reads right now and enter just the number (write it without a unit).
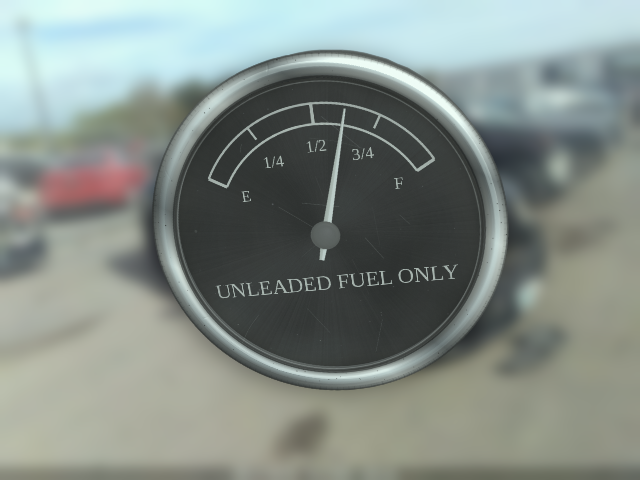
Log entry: 0.625
